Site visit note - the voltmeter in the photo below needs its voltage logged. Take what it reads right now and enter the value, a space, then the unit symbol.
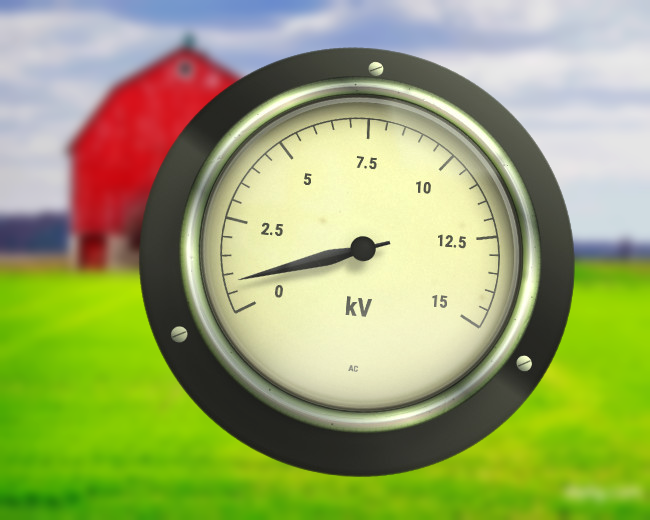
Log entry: 0.75 kV
